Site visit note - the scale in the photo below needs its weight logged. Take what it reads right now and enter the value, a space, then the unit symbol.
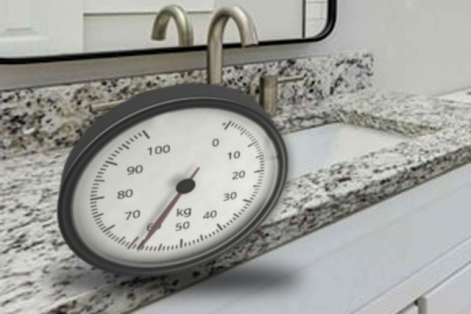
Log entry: 60 kg
